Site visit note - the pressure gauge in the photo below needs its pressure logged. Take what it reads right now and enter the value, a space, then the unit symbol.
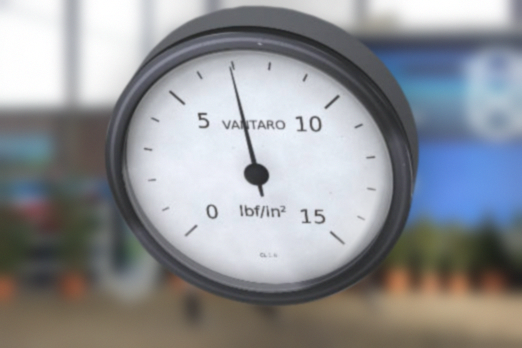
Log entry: 7 psi
